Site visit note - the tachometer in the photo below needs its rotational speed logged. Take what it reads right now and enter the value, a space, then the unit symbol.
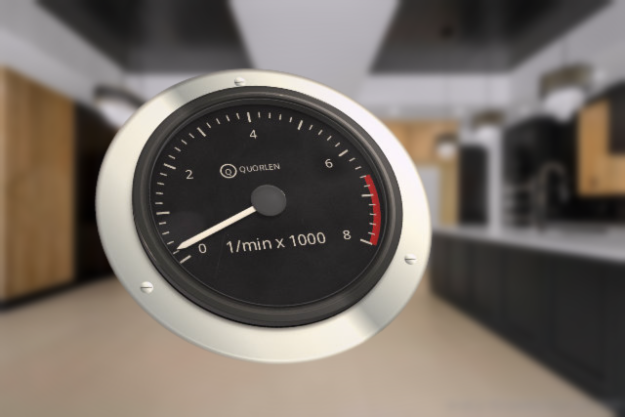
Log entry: 200 rpm
